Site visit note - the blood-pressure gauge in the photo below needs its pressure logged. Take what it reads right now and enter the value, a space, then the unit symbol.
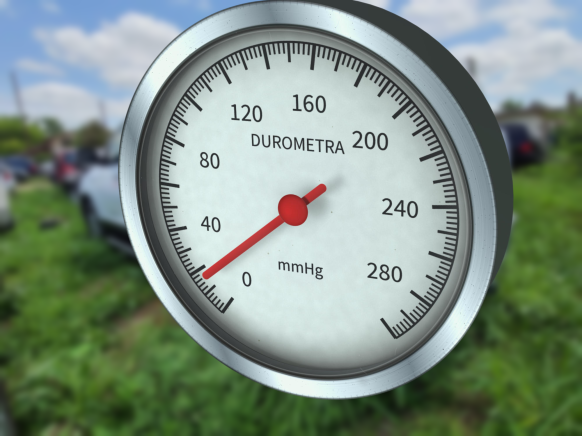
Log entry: 16 mmHg
